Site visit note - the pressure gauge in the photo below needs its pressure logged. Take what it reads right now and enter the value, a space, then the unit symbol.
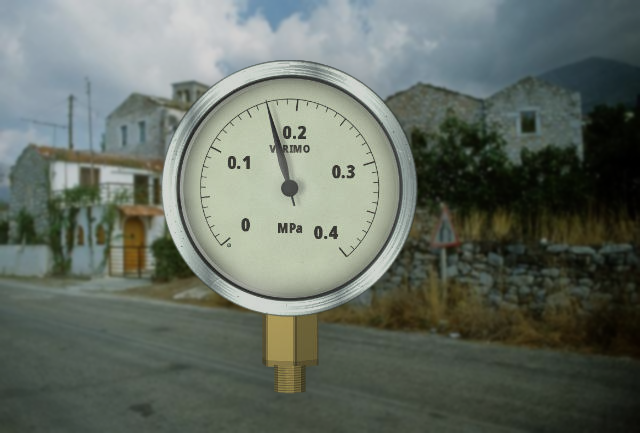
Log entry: 0.17 MPa
